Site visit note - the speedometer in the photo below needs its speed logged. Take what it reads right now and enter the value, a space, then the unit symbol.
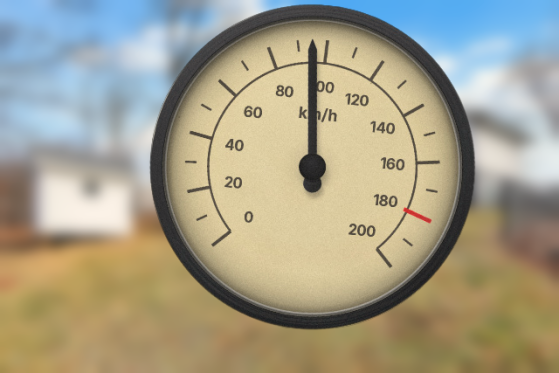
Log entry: 95 km/h
